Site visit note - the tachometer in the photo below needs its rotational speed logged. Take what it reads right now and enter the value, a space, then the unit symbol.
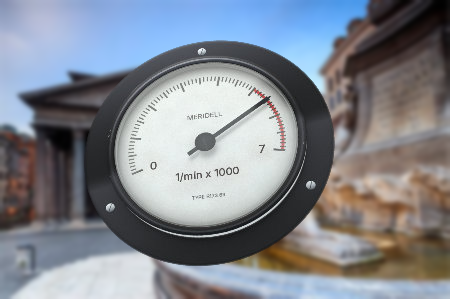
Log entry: 5500 rpm
